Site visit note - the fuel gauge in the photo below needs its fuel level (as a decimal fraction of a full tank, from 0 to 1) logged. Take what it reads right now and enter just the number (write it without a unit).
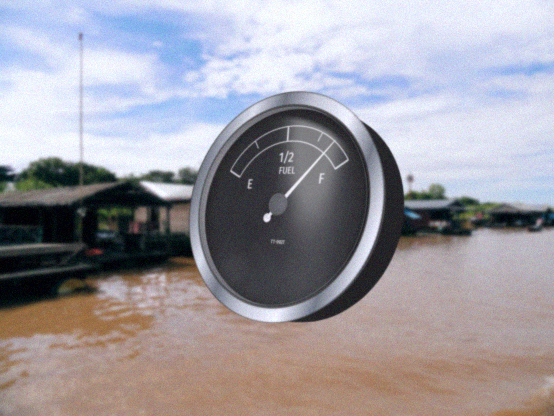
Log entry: 0.875
